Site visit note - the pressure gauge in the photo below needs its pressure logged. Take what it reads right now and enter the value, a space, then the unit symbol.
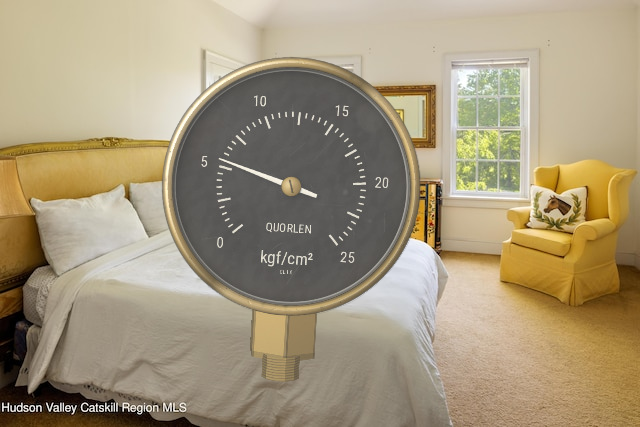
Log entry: 5.5 kg/cm²
